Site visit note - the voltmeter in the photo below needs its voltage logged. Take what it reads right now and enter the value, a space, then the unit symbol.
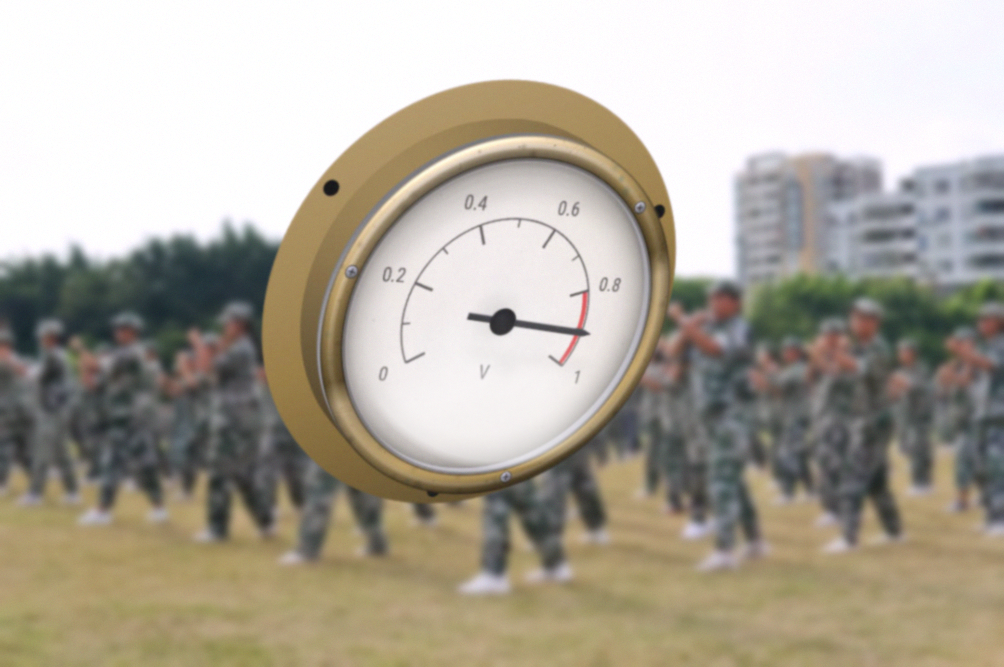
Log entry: 0.9 V
